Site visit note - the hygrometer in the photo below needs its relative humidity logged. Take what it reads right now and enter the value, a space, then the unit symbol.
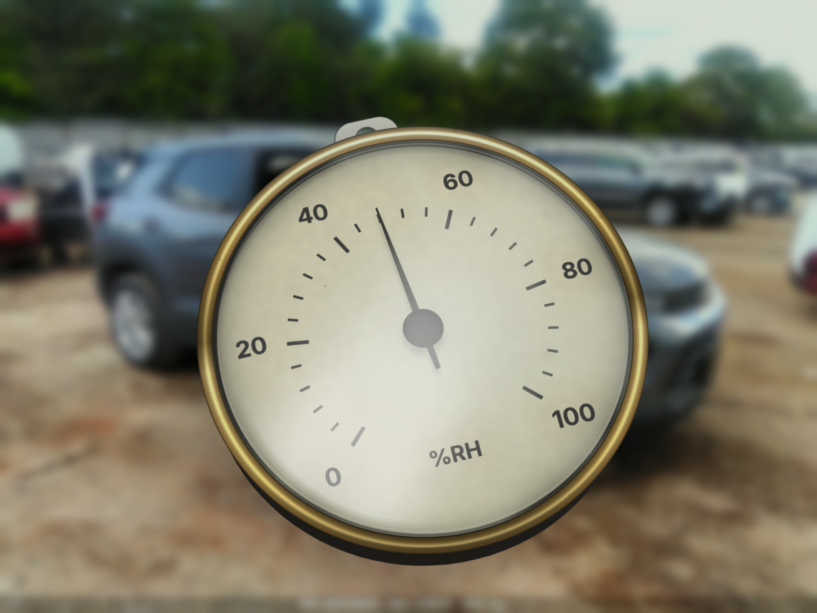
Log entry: 48 %
